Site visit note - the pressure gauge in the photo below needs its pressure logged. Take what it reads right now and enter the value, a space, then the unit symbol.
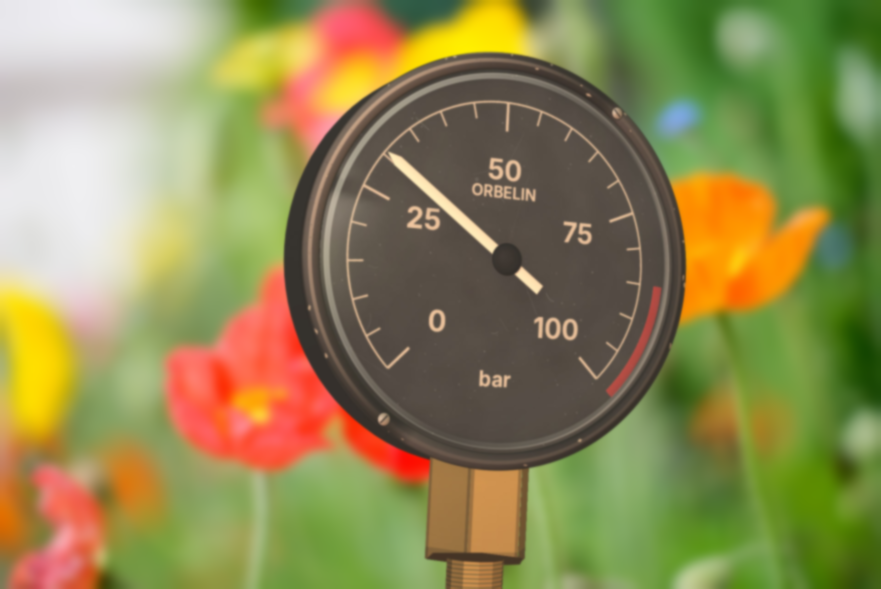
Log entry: 30 bar
